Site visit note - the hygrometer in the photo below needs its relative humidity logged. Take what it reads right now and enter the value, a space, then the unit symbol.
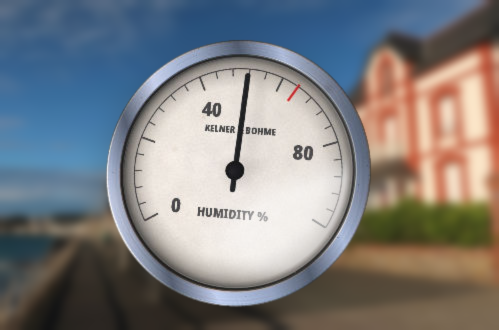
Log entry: 52 %
